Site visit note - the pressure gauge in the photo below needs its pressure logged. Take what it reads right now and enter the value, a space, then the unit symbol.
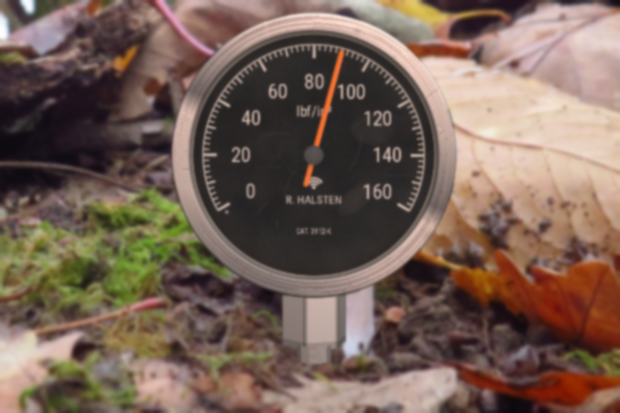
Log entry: 90 psi
